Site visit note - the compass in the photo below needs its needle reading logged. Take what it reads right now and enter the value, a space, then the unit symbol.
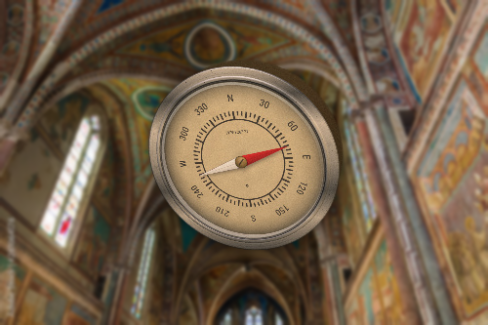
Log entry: 75 °
